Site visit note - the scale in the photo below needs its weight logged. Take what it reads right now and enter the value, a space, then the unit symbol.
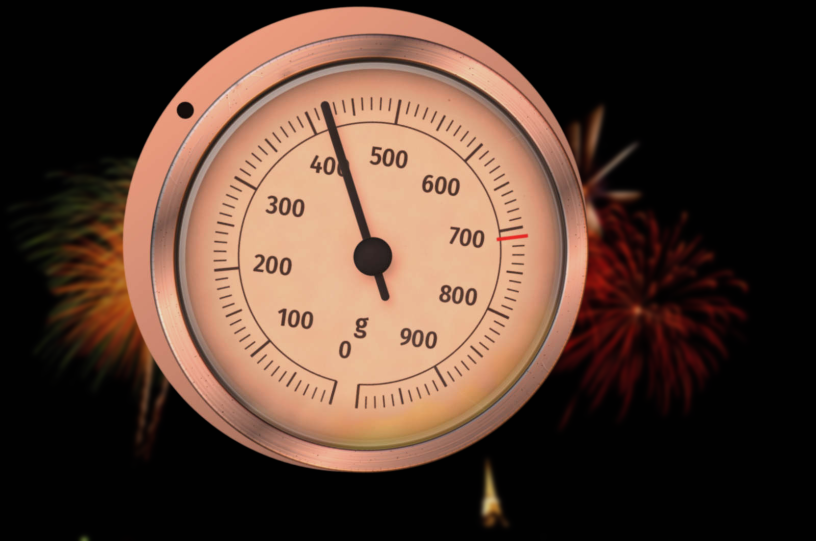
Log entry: 420 g
